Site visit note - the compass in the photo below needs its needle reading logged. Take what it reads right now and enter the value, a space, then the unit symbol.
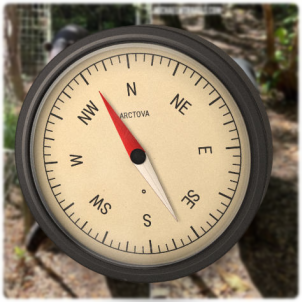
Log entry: 335 °
